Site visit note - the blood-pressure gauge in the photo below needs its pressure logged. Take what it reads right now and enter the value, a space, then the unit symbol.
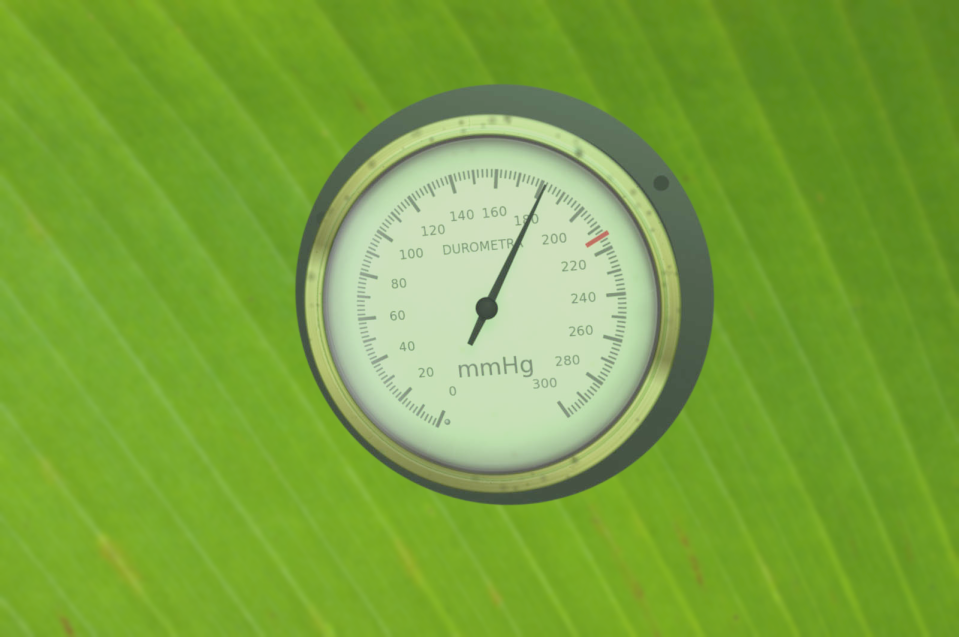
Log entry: 182 mmHg
